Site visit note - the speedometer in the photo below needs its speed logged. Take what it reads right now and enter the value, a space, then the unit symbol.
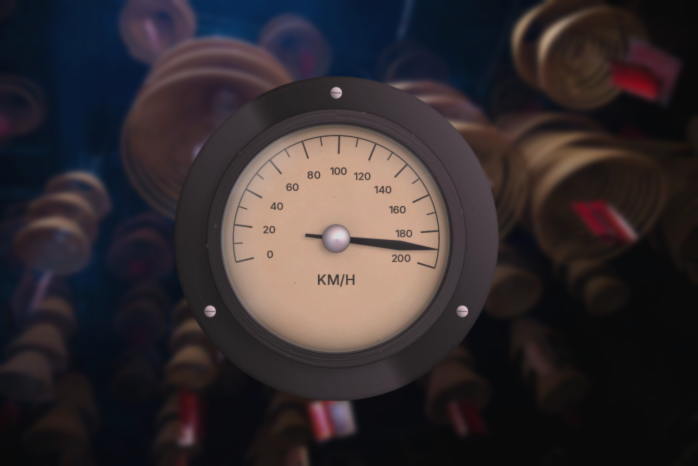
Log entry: 190 km/h
